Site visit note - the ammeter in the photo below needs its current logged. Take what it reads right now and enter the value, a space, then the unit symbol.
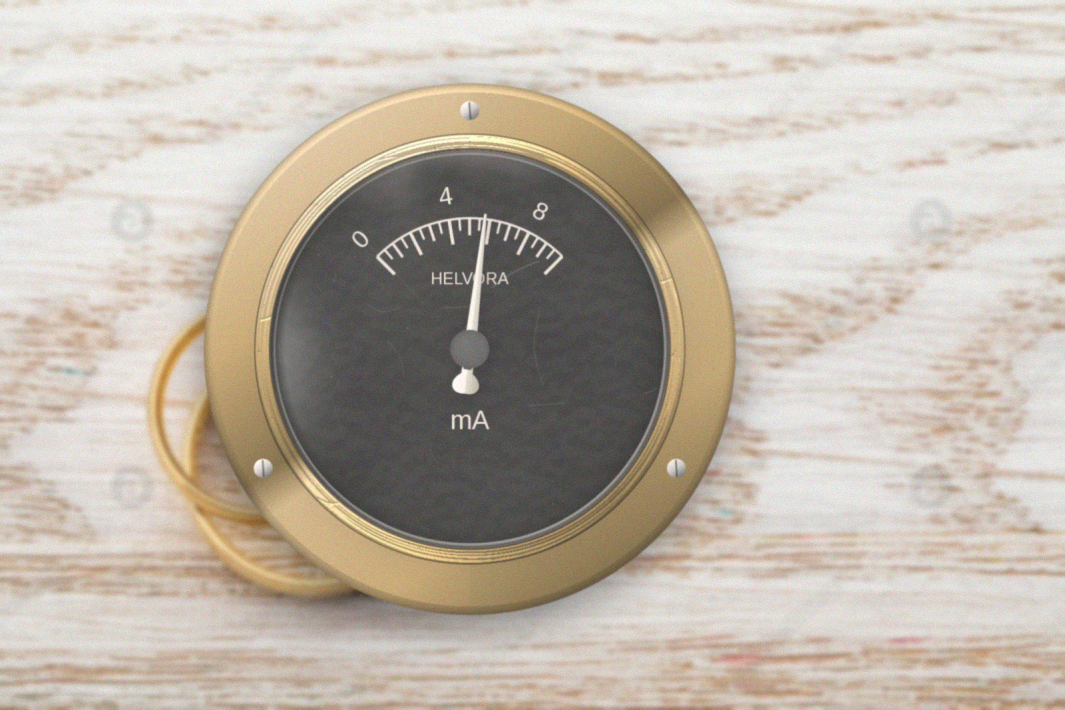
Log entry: 5.75 mA
